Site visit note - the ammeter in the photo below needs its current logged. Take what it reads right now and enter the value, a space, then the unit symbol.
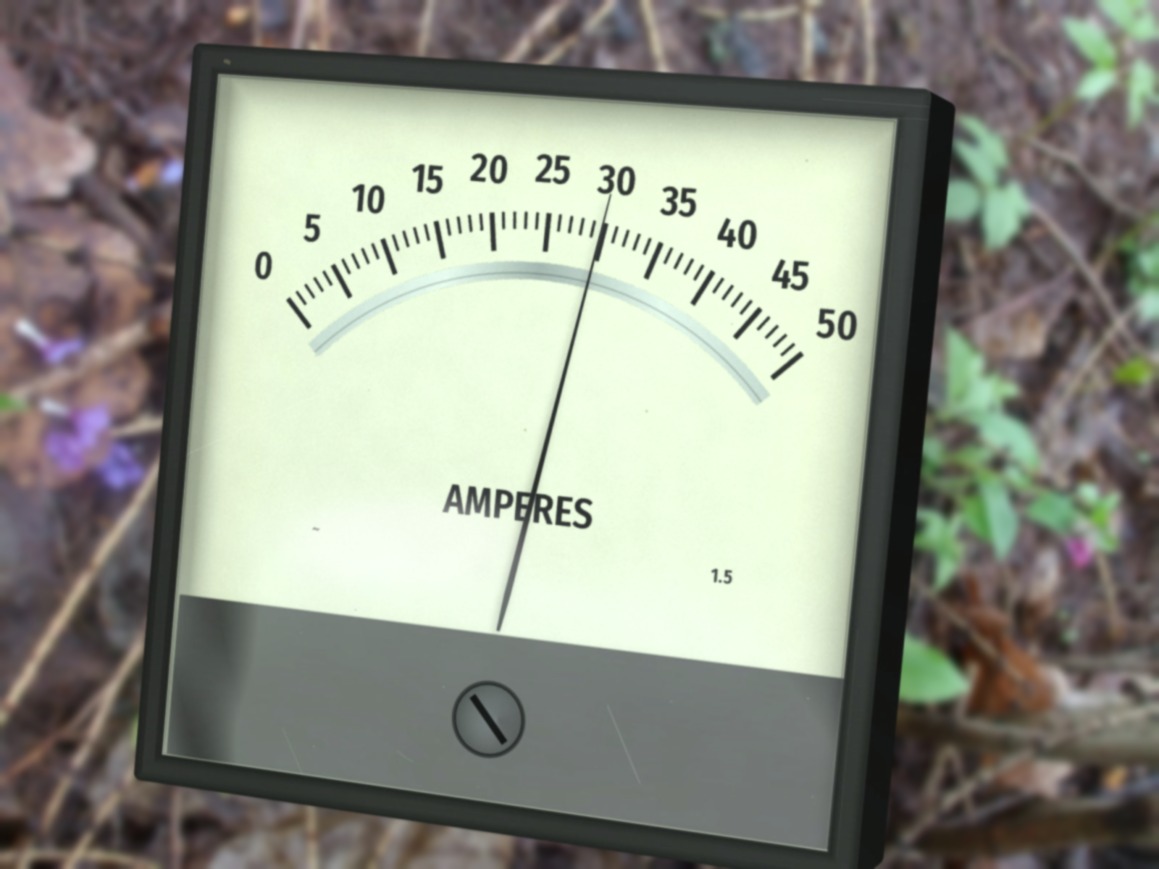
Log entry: 30 A
